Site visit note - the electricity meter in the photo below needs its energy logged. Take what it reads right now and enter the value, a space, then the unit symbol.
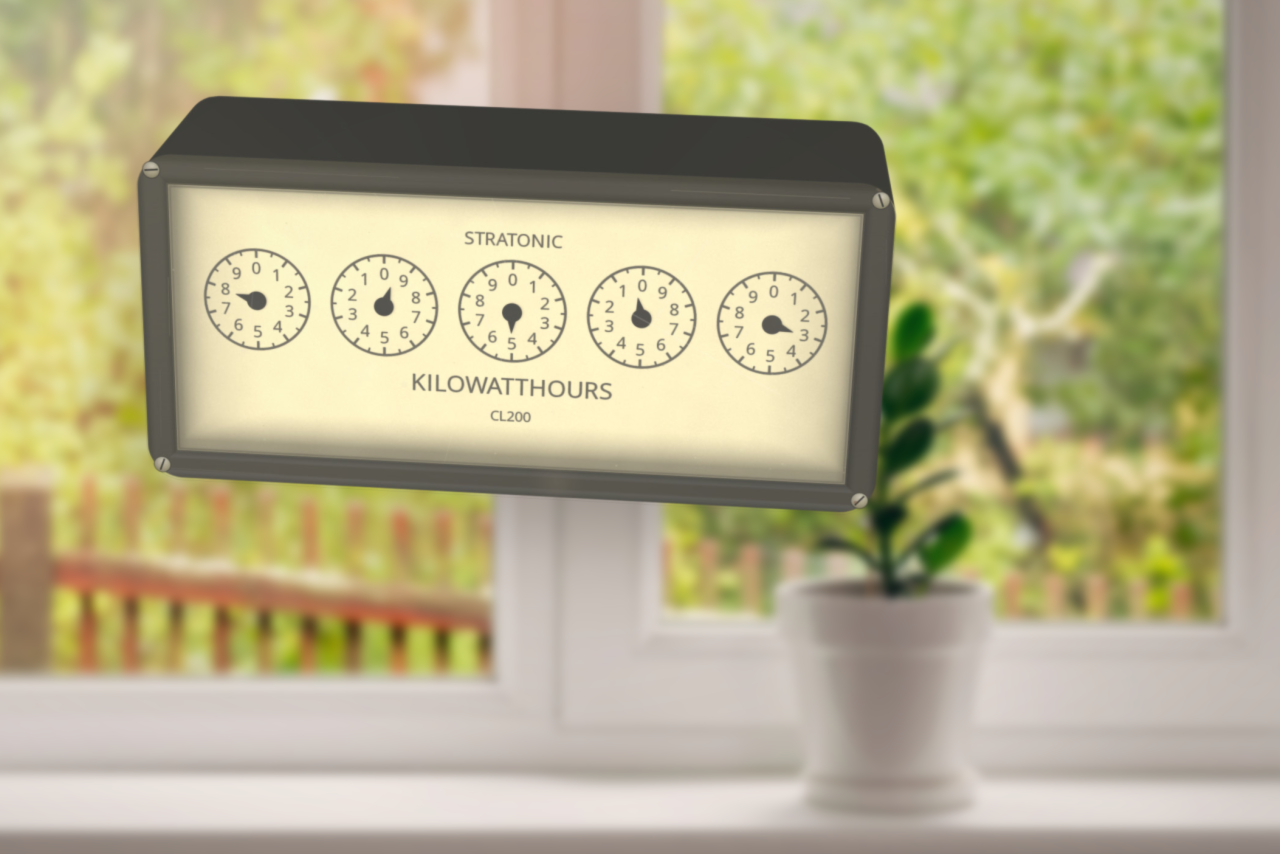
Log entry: 79503 kWh
